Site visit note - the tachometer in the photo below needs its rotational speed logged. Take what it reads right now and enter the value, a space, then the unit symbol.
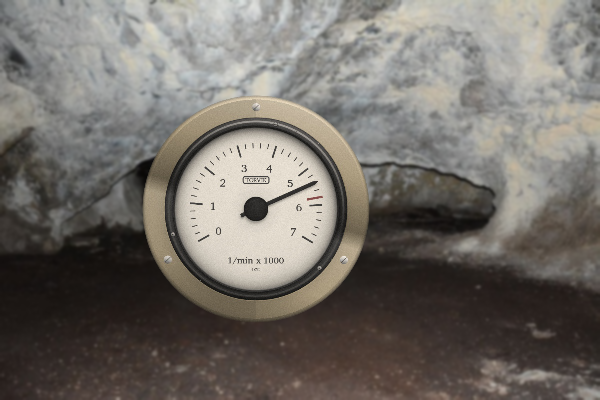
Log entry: 5400 rpm
